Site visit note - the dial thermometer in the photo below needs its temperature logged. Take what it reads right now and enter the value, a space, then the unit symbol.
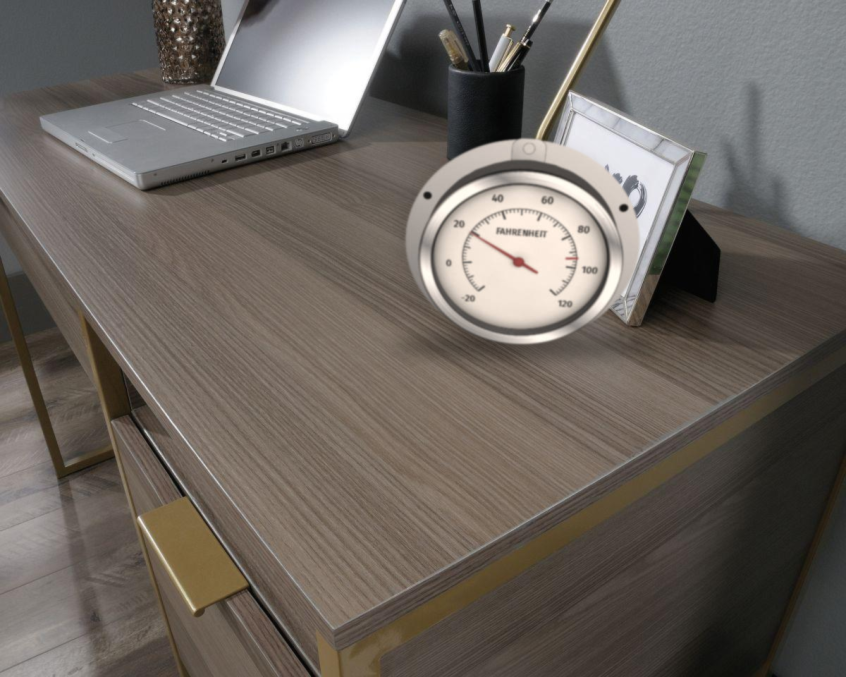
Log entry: 20 °F
